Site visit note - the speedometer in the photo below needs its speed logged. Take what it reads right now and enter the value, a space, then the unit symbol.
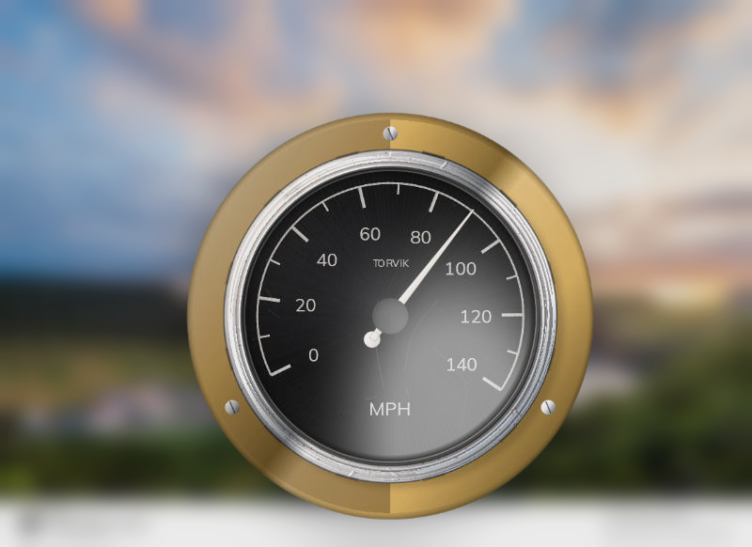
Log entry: 90 mph
